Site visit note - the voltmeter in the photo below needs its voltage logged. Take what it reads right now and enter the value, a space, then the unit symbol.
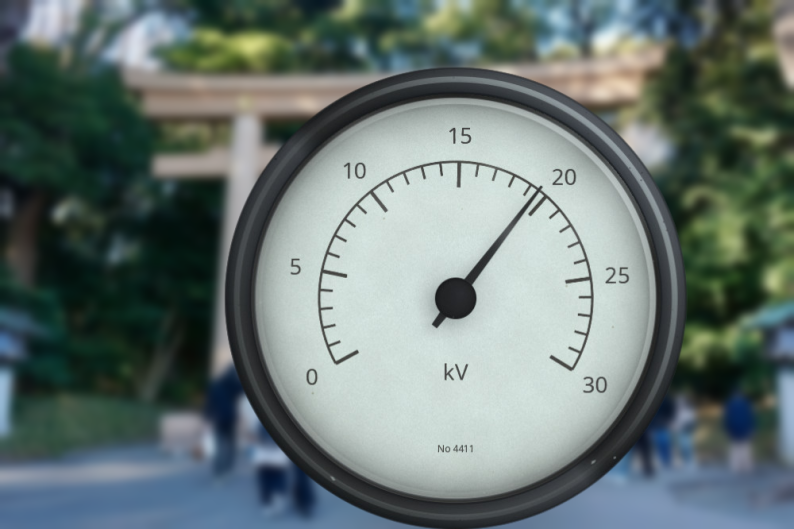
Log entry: 19.5 kV
